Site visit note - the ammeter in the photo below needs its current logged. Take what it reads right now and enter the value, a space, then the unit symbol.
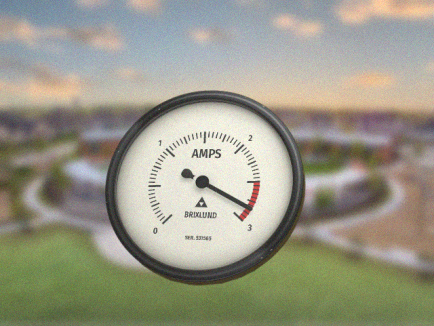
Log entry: 2.85 A
